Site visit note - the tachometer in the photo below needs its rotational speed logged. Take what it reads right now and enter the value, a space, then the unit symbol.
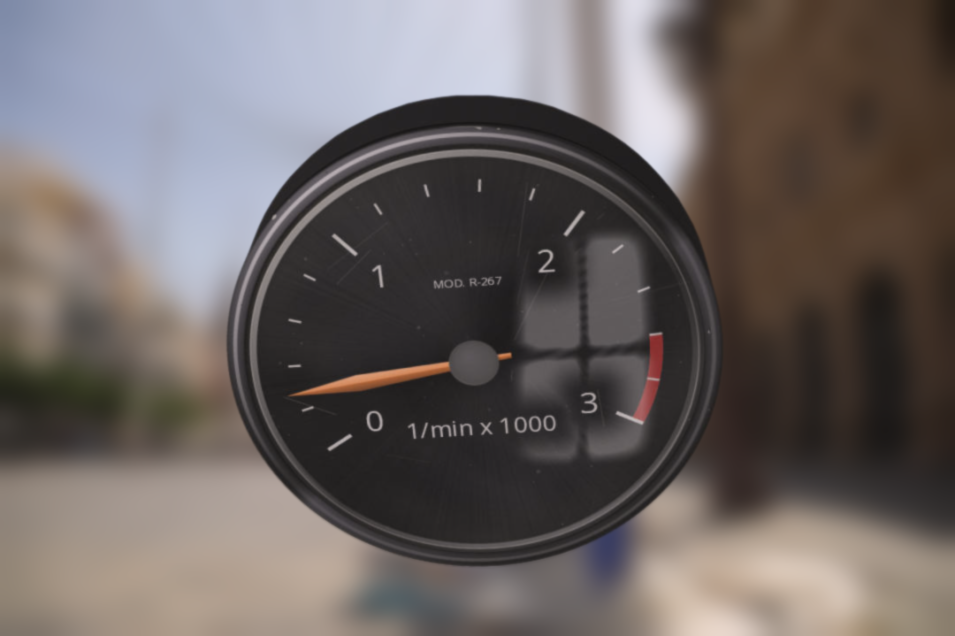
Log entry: 300 rpm
